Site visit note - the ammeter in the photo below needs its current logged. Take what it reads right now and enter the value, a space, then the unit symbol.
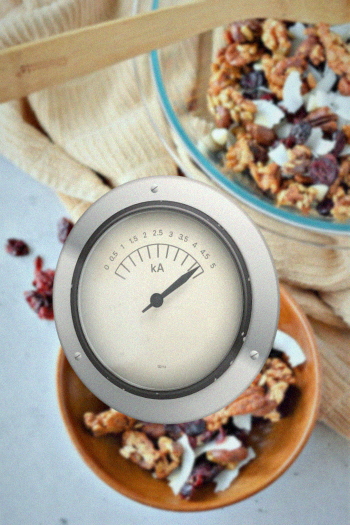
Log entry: 4.75 kA
